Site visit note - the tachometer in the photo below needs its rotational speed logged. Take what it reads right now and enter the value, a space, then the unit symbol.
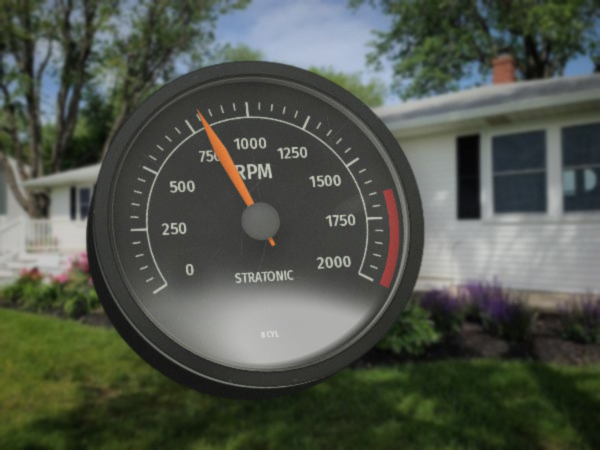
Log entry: 800 rpm
